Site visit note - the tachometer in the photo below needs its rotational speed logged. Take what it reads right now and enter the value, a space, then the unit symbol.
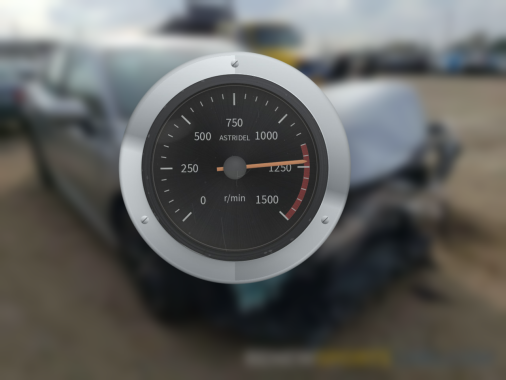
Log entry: 1225 rpm
